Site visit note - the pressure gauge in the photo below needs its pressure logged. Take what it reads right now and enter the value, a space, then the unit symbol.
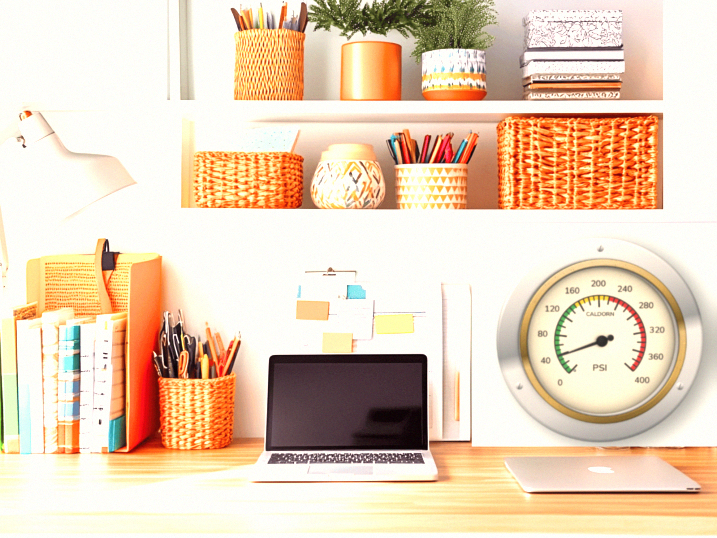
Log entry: 40 psi
